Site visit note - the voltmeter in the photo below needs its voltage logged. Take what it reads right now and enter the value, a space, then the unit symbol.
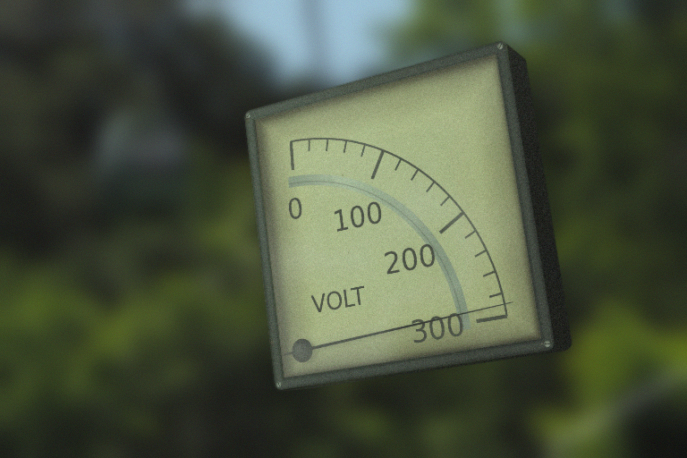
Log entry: 290 V
